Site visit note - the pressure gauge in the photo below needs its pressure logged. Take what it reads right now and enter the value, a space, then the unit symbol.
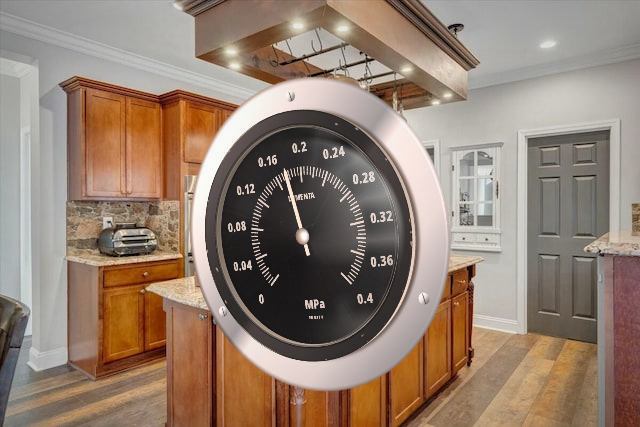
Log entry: 0.18 MPa
